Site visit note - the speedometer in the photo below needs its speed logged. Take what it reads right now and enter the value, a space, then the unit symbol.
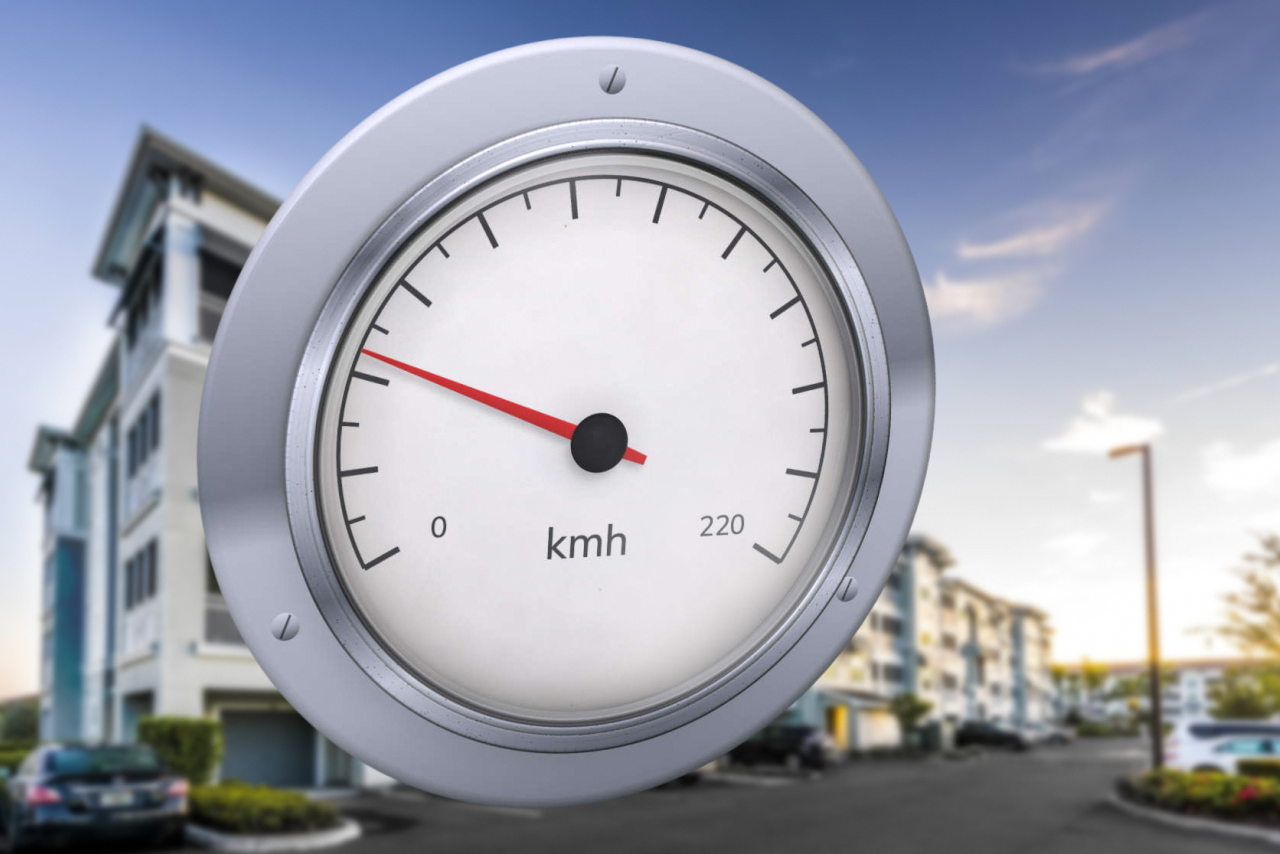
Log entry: 45 km/h
